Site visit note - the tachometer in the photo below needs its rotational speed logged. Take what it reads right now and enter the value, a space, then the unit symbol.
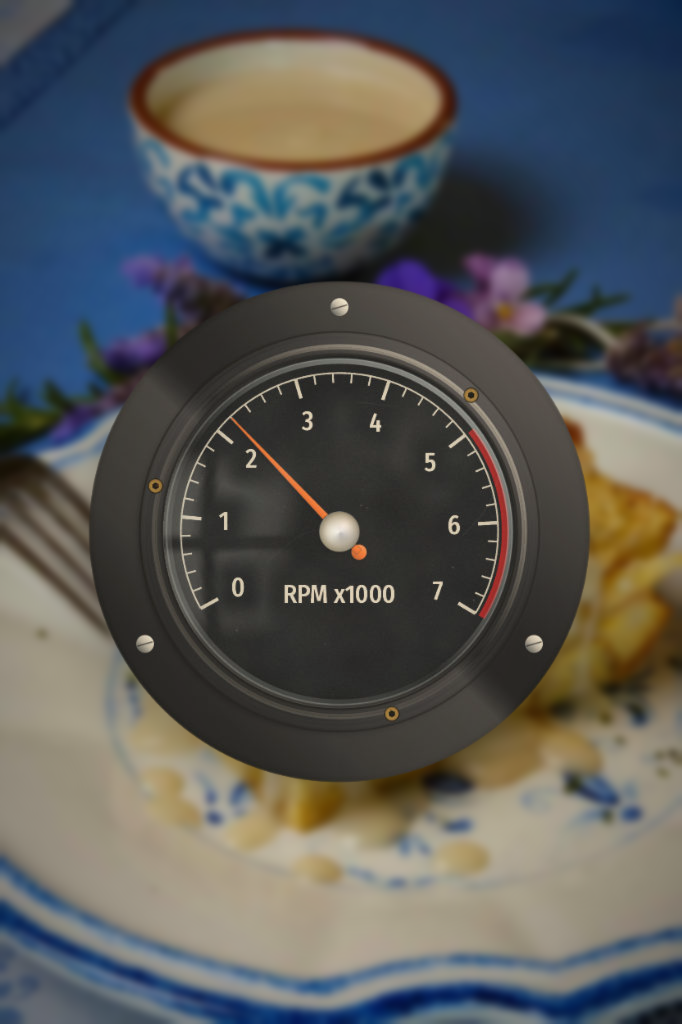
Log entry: 2200 rpm
